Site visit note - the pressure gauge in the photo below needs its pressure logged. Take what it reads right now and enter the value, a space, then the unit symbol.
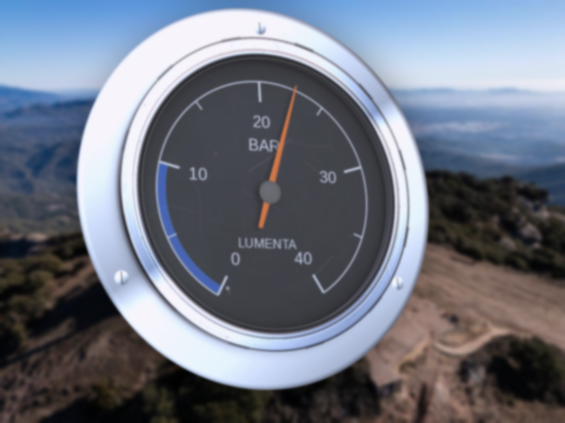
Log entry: 22.5 bar
